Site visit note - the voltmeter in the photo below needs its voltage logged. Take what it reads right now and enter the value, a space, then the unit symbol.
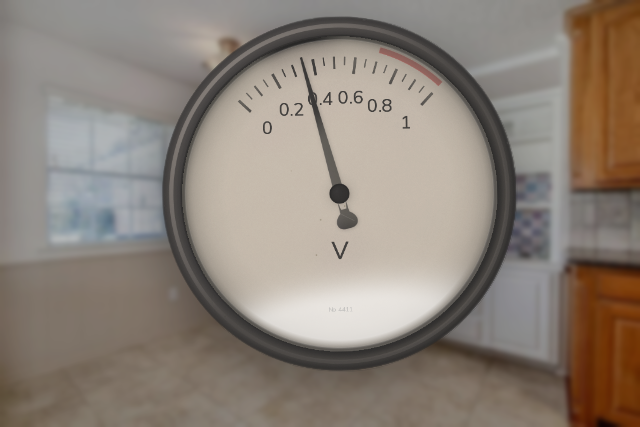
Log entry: 0.35 V
